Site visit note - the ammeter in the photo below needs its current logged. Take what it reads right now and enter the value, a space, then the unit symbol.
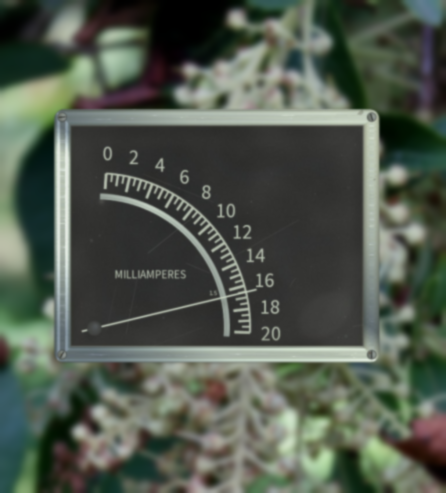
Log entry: 16.5 mA
